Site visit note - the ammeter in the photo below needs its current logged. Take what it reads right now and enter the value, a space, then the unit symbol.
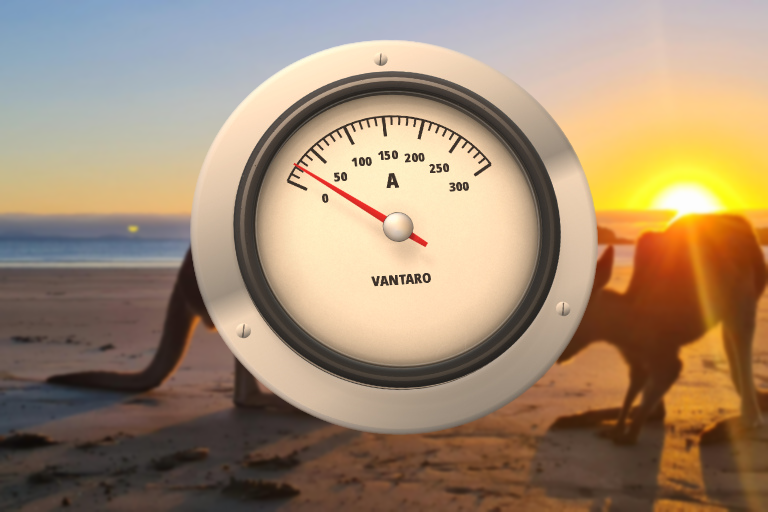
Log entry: 20 A
